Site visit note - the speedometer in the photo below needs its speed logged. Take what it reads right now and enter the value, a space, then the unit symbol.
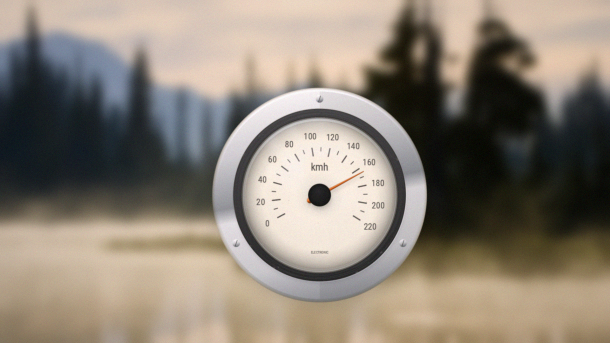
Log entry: 165 km/h
